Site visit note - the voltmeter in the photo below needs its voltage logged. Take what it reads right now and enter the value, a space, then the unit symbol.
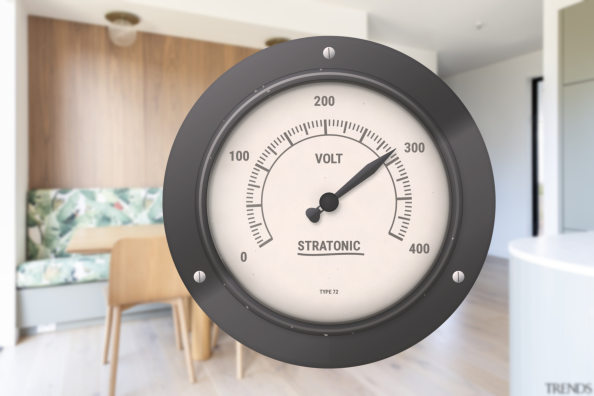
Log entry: 290 V
